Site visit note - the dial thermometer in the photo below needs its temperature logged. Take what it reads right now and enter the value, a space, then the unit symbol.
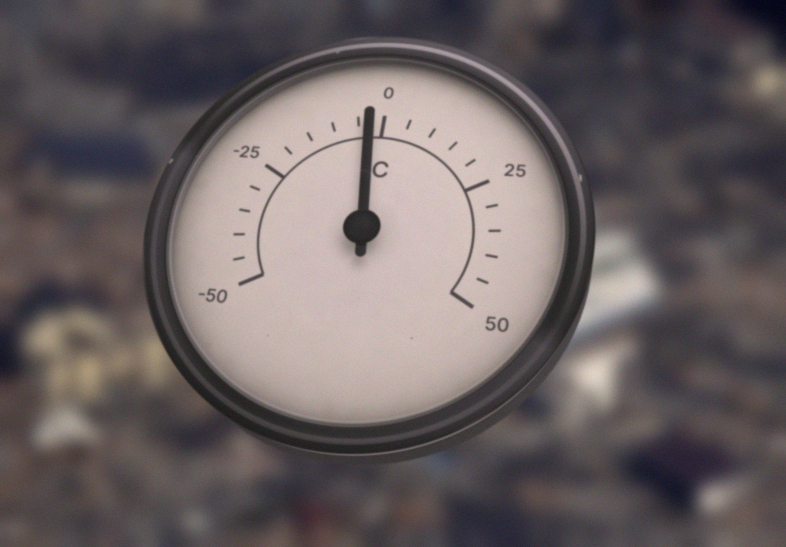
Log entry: -2.5 °C
